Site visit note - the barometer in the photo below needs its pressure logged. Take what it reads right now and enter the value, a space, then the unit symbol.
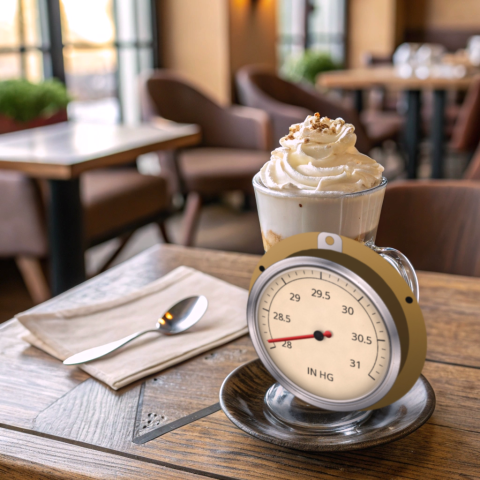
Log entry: 28.1 inHg
